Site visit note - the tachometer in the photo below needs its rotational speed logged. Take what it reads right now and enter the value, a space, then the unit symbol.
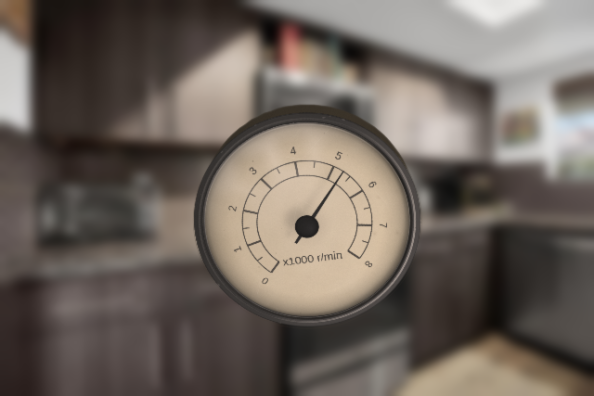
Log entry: 5250 rpm
